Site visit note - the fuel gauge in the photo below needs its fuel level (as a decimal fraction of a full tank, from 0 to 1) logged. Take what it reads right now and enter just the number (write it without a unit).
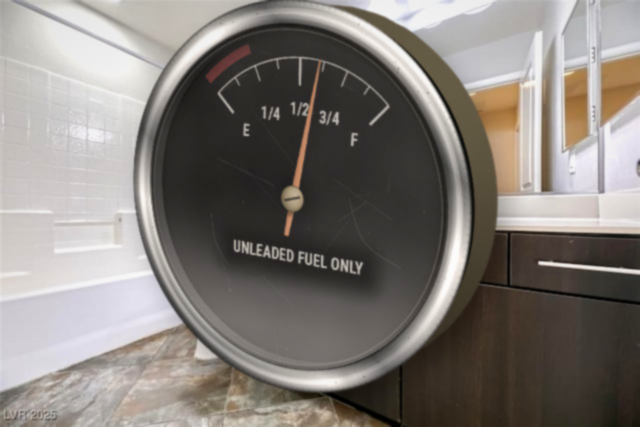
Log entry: 0.625
